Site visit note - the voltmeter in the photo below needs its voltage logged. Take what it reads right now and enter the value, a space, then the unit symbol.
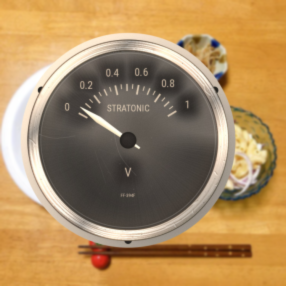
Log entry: 0.05 V
